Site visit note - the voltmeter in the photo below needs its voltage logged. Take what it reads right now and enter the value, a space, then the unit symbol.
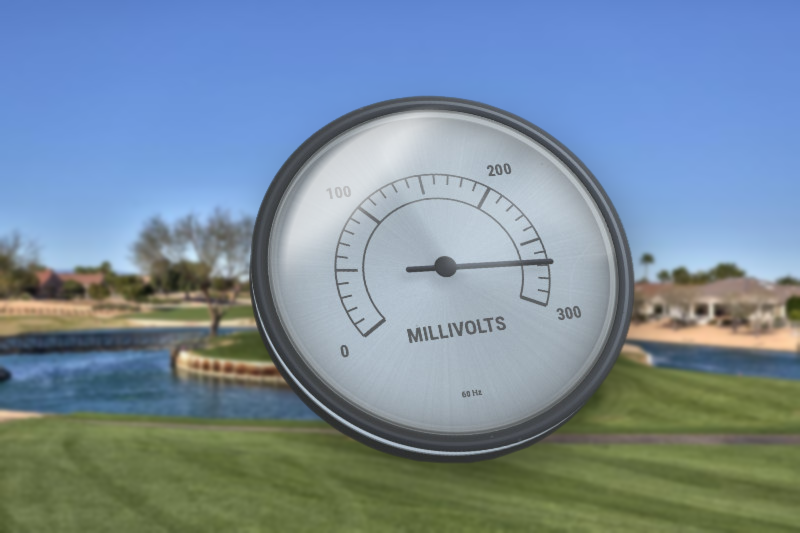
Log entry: 270 mV
